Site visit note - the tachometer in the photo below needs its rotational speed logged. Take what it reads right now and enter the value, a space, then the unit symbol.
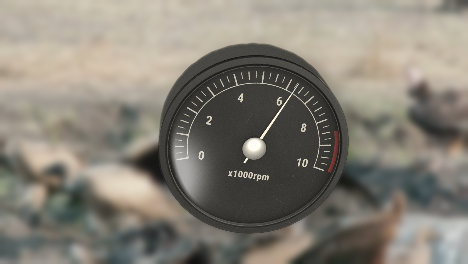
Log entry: 6250 rpm
